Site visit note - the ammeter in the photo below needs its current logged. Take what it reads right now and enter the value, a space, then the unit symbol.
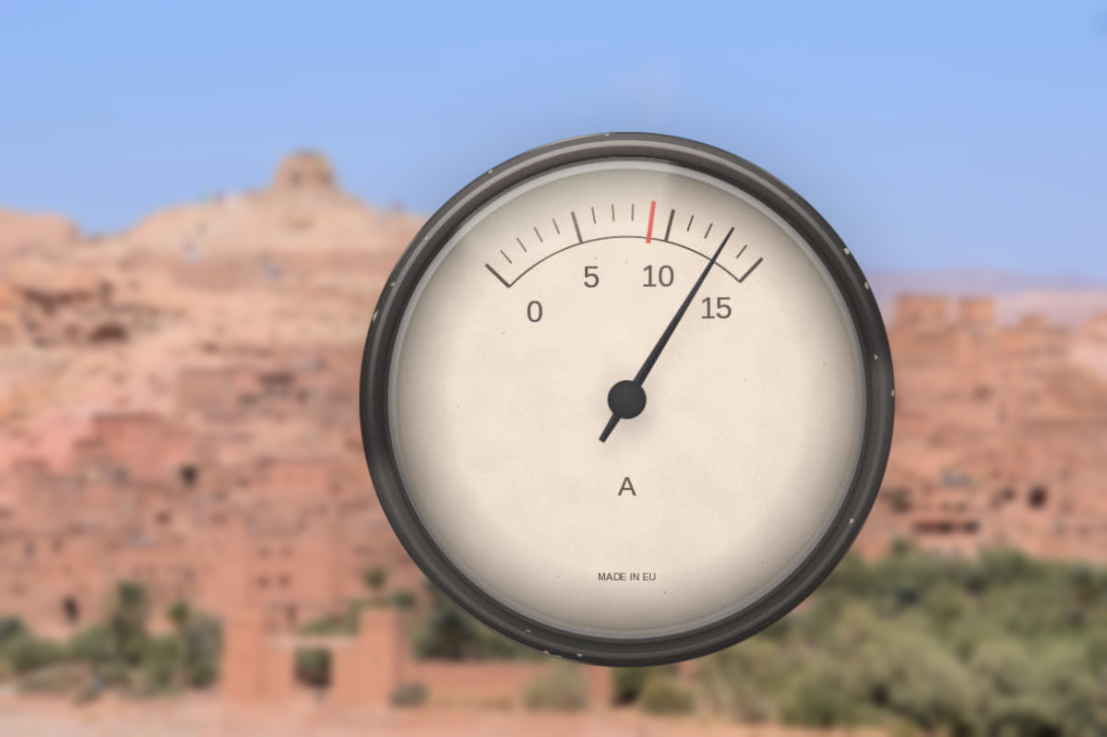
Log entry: 13 A
